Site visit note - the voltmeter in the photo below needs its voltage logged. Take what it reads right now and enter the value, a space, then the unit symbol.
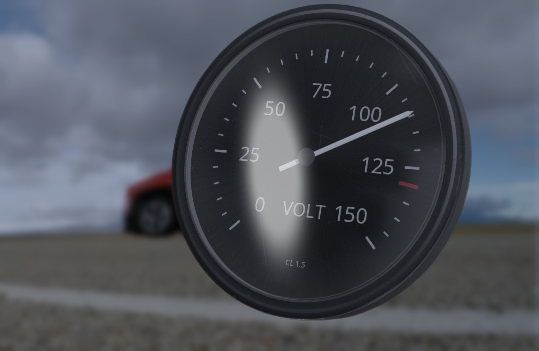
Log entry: 110 V
